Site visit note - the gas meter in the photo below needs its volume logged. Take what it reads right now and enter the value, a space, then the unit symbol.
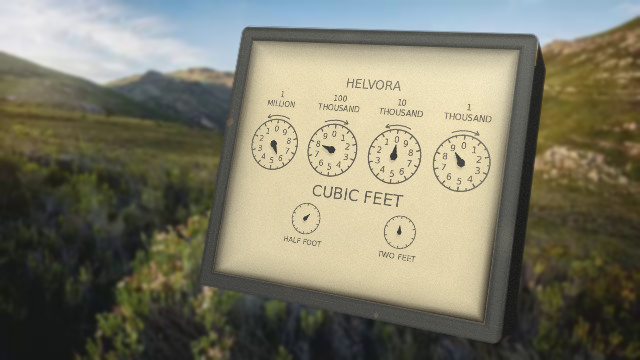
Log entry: 579900 ft³
